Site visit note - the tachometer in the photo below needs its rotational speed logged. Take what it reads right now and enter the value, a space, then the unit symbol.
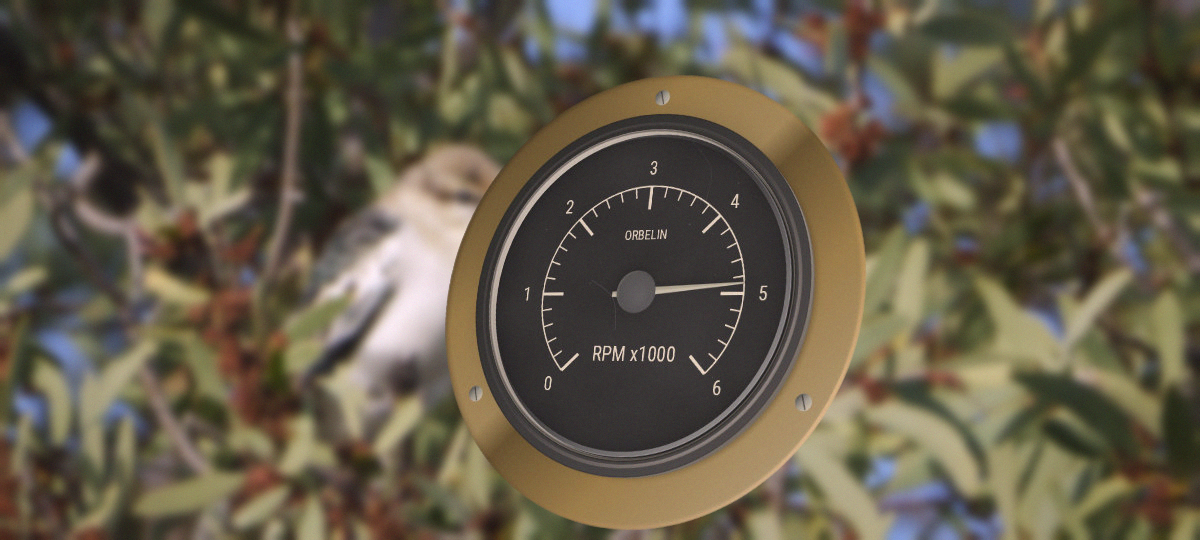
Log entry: 4900 rpm
